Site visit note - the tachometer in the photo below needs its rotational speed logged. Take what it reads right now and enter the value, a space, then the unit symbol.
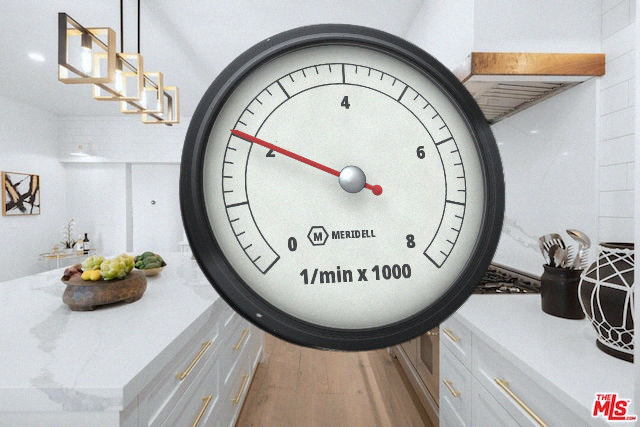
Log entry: 2000 rpm
